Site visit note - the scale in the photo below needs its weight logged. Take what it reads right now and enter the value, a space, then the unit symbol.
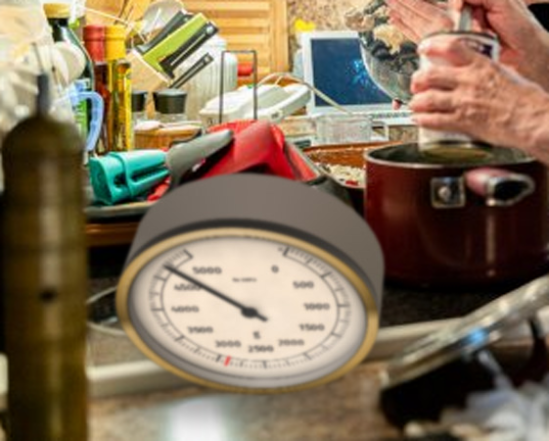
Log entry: 4750 g
